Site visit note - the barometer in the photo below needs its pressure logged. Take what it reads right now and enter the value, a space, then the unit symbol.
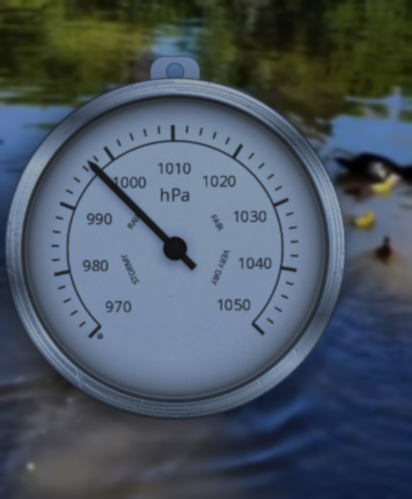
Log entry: 997 hPa
